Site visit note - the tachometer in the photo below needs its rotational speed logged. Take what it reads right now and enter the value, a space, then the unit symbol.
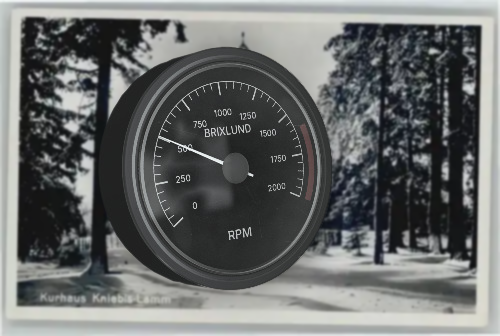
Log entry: 500 rpm
